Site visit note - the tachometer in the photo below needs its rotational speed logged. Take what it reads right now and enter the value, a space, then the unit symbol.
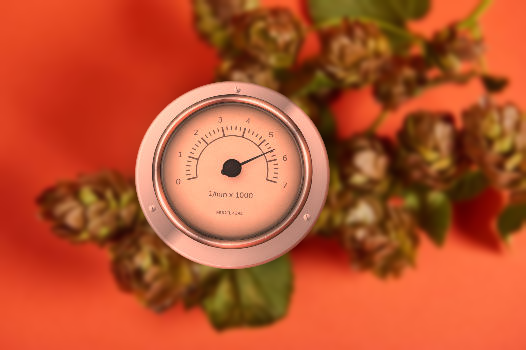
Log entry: 5600 rpm
